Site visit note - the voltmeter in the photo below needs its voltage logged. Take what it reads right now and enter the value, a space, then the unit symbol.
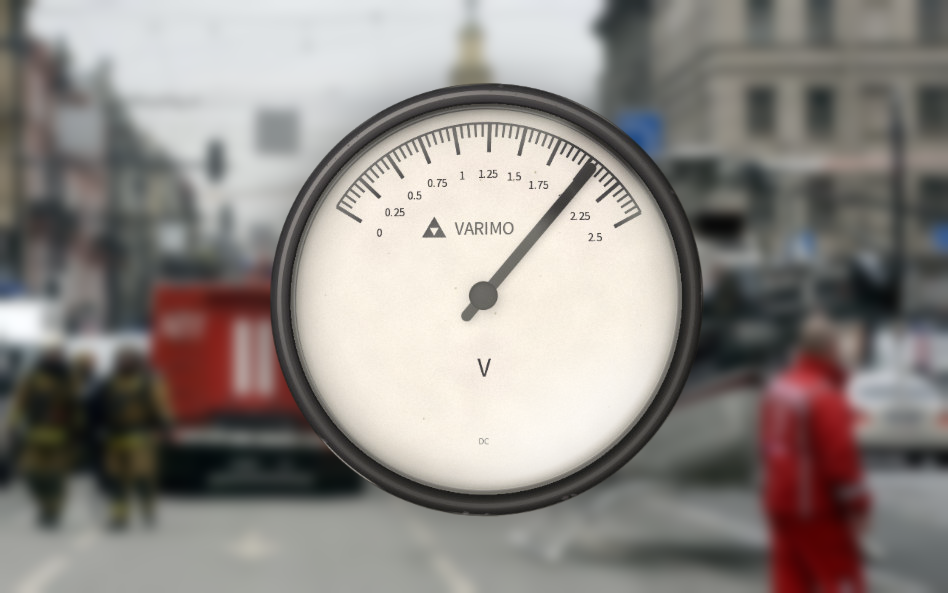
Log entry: 2.05 V
